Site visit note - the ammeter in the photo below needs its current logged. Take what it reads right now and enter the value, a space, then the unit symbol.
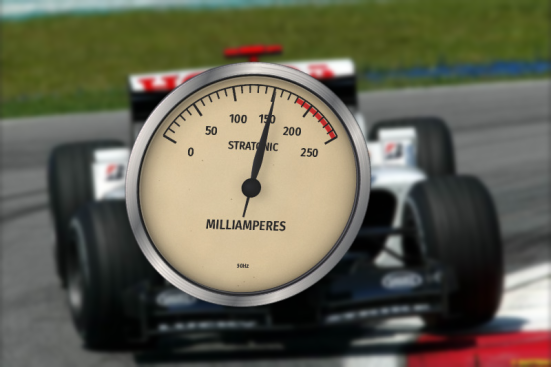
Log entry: 150 mA
